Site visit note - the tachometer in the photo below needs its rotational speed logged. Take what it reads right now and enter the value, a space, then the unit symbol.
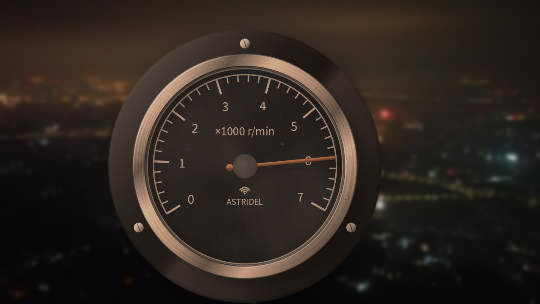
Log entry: 6000 rpm
